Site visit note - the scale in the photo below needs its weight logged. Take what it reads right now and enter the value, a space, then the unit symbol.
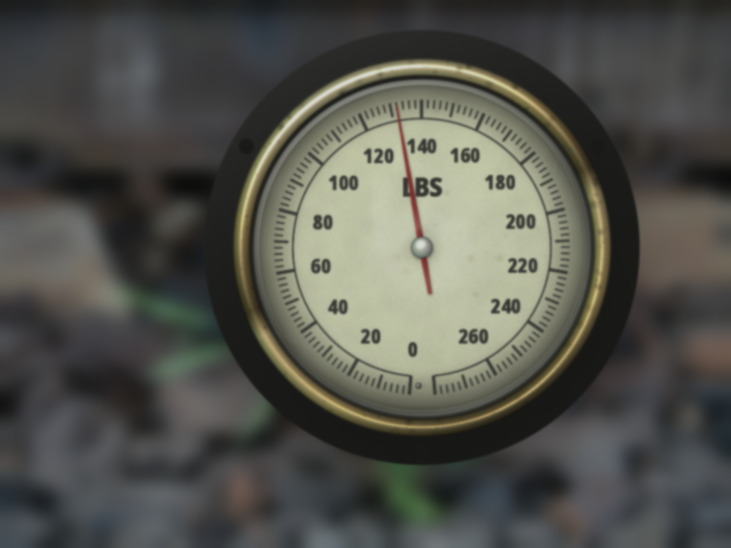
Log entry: 132 lb
